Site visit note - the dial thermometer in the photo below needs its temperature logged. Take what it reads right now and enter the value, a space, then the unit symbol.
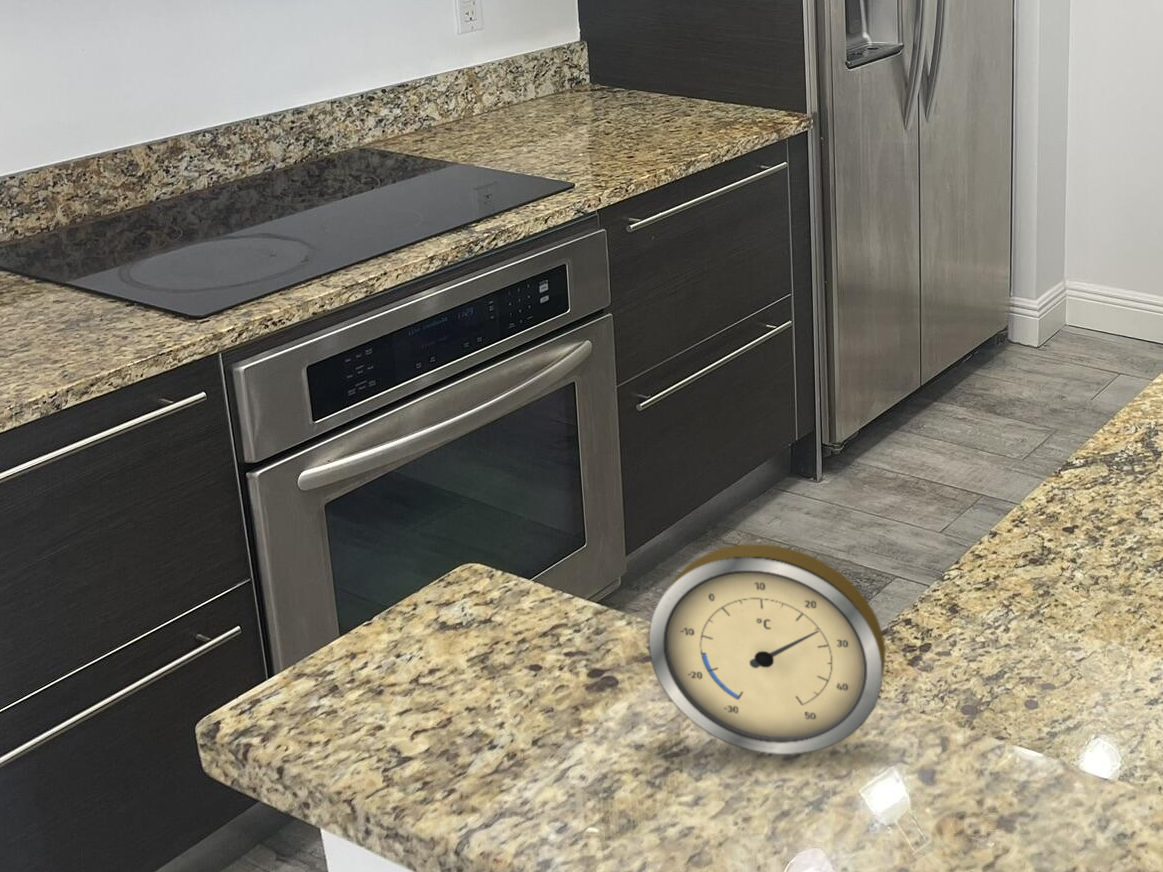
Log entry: 25 °C
